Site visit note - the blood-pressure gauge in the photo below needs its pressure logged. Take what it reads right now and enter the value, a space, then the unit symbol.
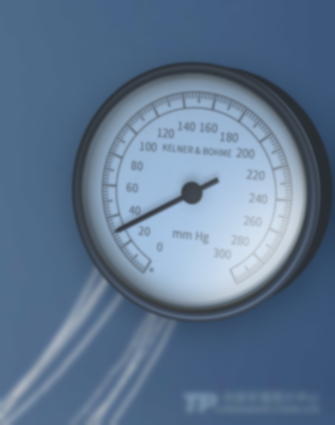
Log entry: 30 mmHg
